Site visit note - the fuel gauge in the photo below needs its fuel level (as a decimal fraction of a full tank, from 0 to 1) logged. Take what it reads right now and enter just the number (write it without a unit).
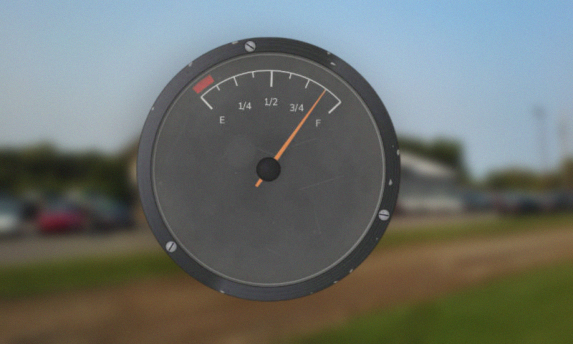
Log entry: 0.875
